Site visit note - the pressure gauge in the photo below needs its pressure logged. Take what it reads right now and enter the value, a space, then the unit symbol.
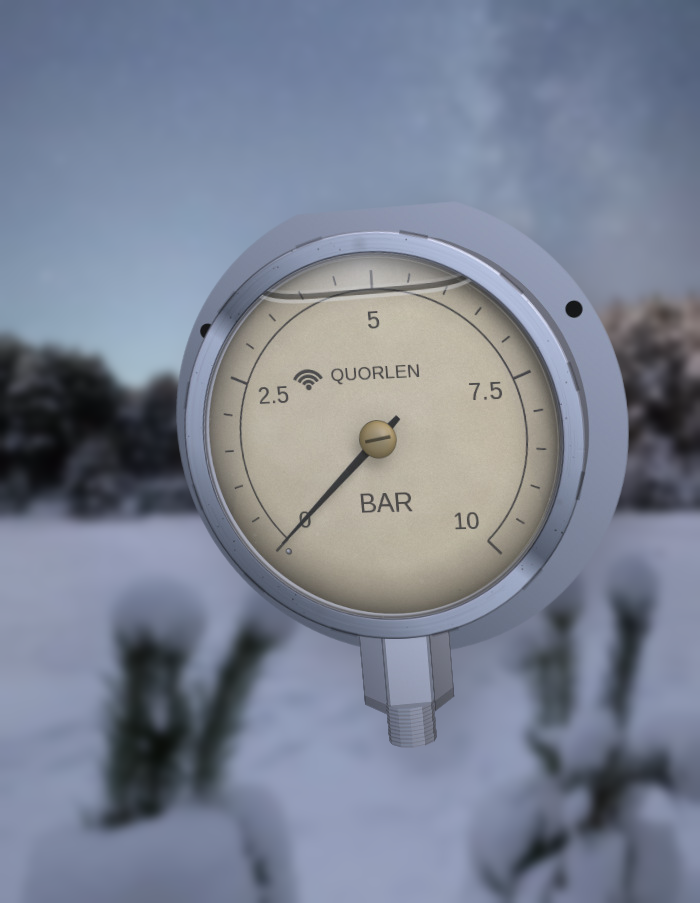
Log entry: 0 bar
